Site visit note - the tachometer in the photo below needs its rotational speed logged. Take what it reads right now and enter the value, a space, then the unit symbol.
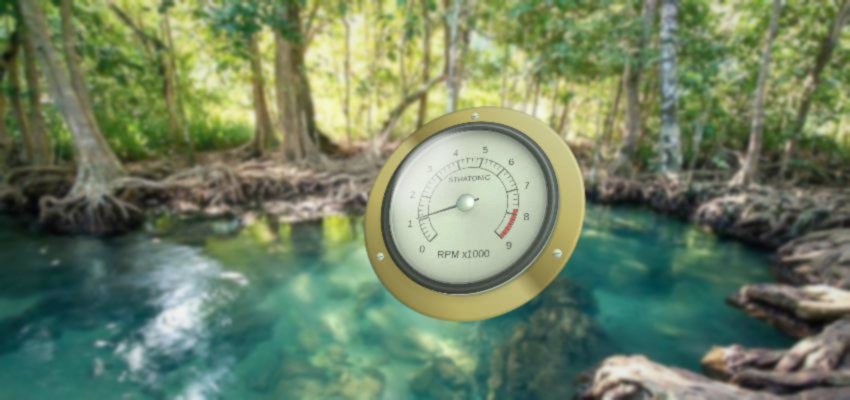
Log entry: 1000 rpm
